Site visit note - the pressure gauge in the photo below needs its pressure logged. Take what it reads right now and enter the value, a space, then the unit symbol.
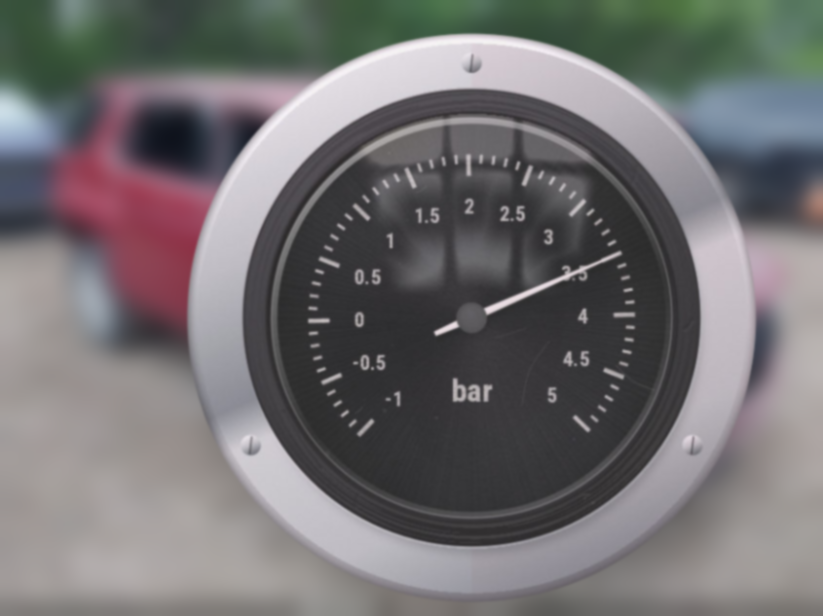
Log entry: 3.5 bar
